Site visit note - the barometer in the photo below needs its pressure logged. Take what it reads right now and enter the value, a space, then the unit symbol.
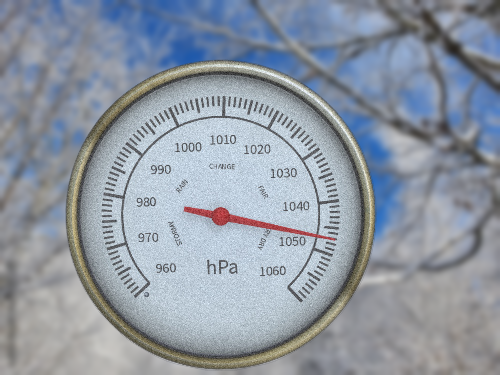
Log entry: 1047 hPa
